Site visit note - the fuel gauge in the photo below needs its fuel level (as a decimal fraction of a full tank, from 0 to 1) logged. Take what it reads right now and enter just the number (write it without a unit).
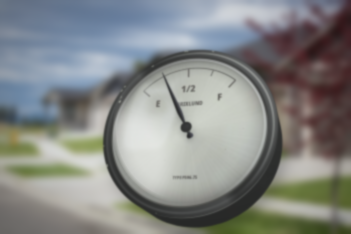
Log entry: 0.25
